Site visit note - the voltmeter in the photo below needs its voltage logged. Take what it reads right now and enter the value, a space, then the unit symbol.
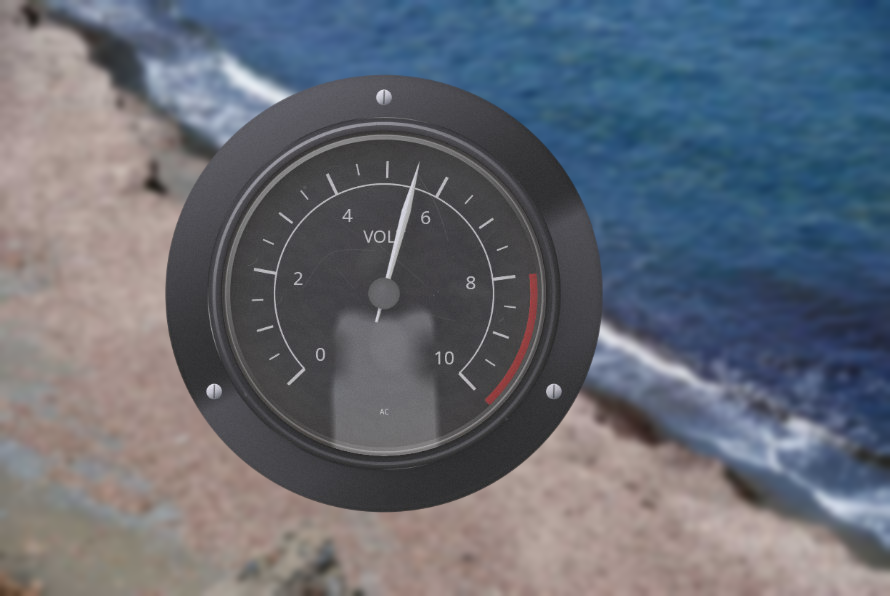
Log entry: 5.5 V
